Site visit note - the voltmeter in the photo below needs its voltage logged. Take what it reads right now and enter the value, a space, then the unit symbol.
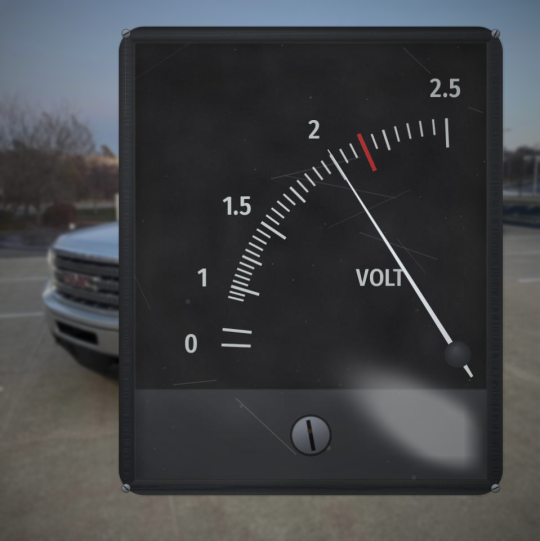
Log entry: 2 V
